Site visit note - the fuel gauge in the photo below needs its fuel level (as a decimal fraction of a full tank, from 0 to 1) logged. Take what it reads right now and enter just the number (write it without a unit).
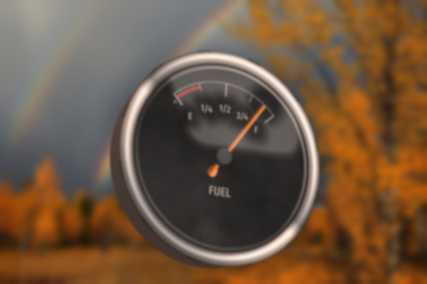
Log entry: 0.875
